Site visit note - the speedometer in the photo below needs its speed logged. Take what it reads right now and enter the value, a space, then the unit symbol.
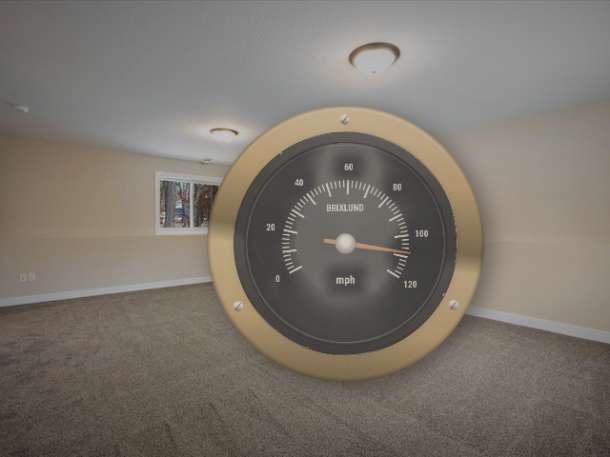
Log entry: 108 mph
